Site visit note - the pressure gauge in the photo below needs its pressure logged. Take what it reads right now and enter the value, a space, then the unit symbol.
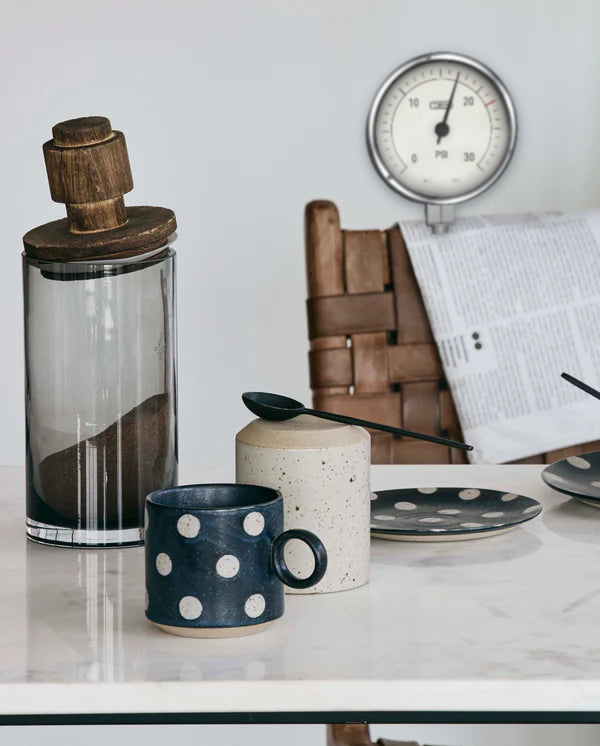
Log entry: 17 psi
